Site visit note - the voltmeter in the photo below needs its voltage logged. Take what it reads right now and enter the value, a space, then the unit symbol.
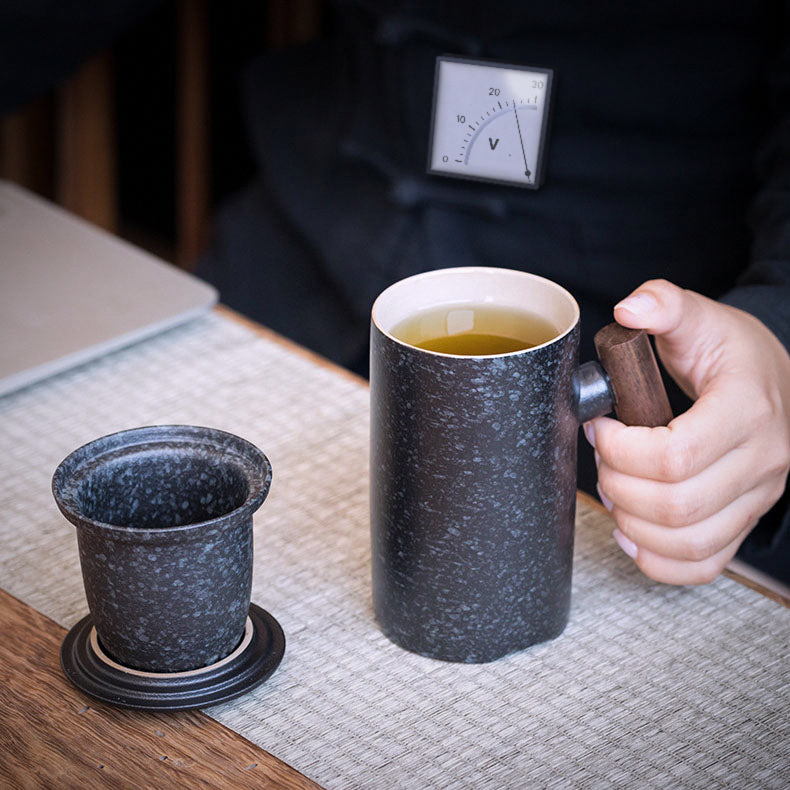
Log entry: 24 V
